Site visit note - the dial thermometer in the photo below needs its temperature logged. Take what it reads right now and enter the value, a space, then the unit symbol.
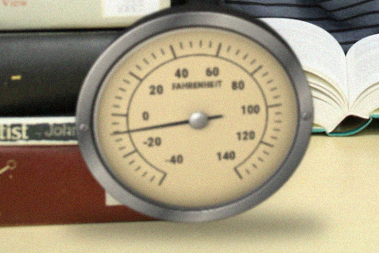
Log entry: -8 °F
